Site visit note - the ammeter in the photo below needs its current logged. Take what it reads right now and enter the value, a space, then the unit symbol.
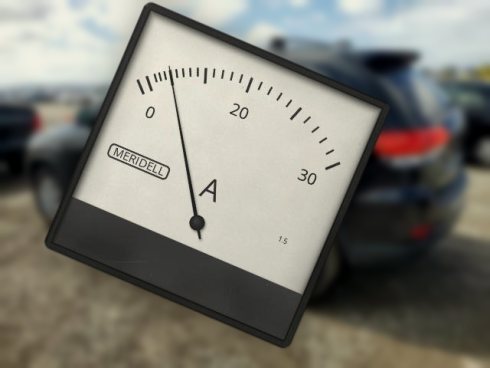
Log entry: 10 A
